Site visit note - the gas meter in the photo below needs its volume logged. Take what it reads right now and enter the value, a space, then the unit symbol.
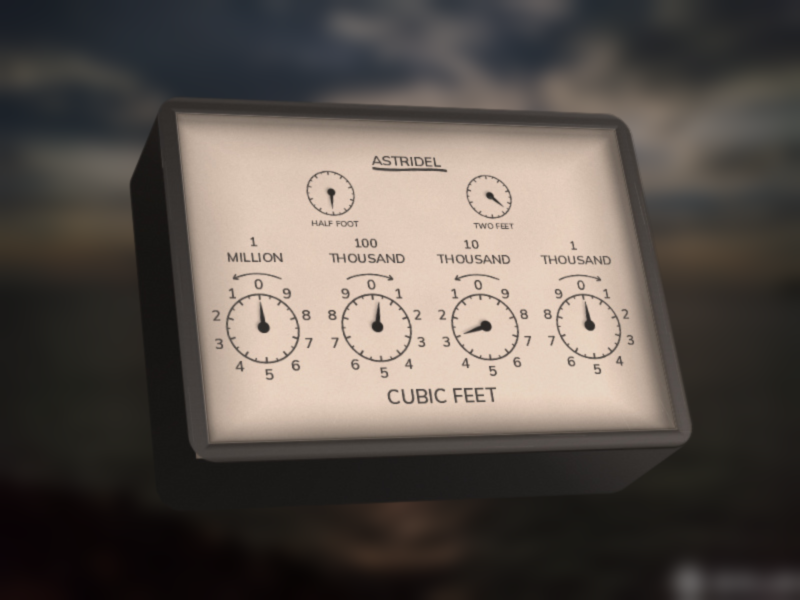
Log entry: 3000 ft³
